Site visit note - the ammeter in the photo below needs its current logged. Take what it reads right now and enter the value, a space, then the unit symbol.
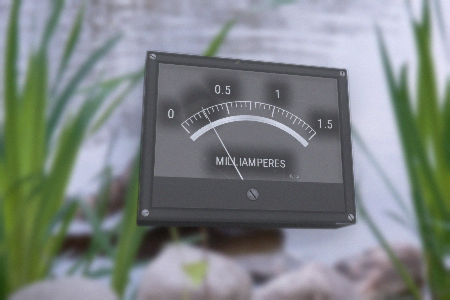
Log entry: 0.25 mA
